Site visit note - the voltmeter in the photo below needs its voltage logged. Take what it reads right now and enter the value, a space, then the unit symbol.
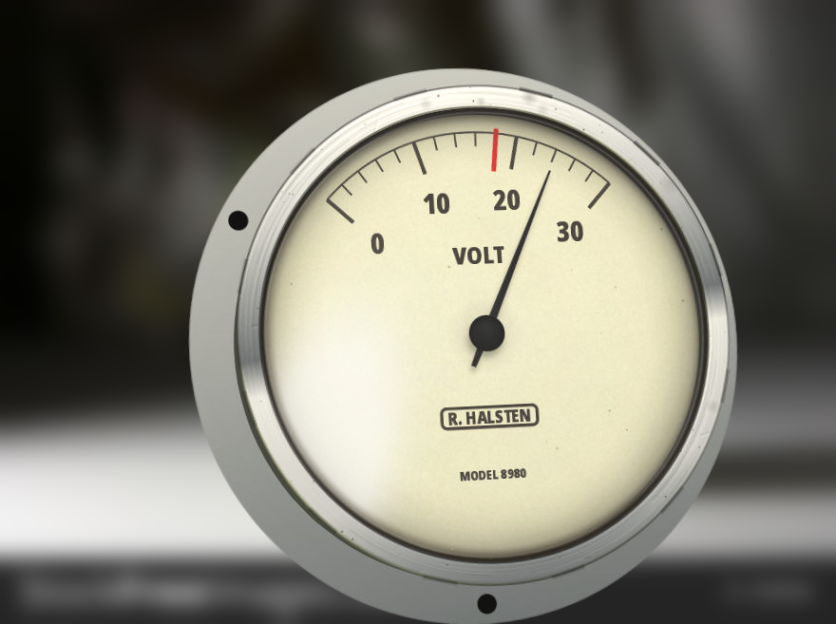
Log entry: 24 V
